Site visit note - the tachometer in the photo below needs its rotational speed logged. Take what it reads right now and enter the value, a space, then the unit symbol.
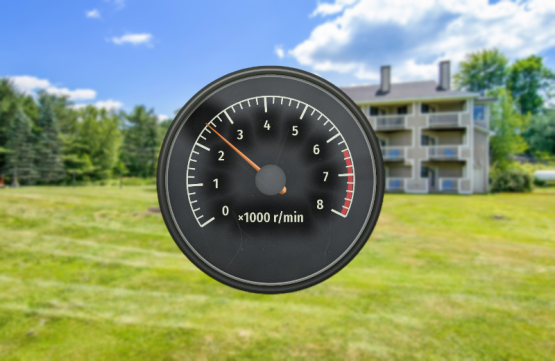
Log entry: 2500 rpm
